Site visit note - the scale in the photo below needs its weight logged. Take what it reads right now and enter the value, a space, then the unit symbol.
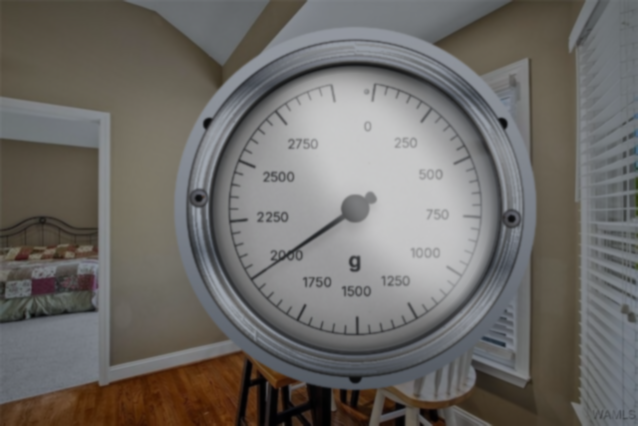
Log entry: 2000 g
